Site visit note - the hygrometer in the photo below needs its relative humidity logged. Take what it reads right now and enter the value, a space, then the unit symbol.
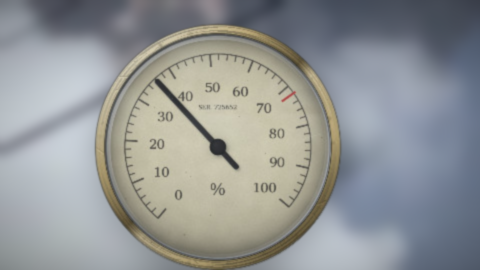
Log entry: 36 %
